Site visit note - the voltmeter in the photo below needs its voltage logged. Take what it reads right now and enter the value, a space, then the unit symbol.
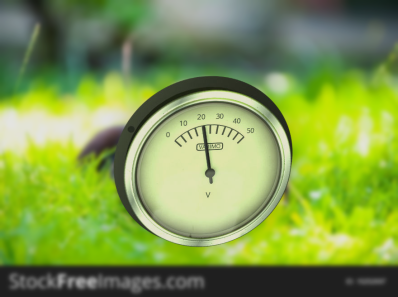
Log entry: 20 V
